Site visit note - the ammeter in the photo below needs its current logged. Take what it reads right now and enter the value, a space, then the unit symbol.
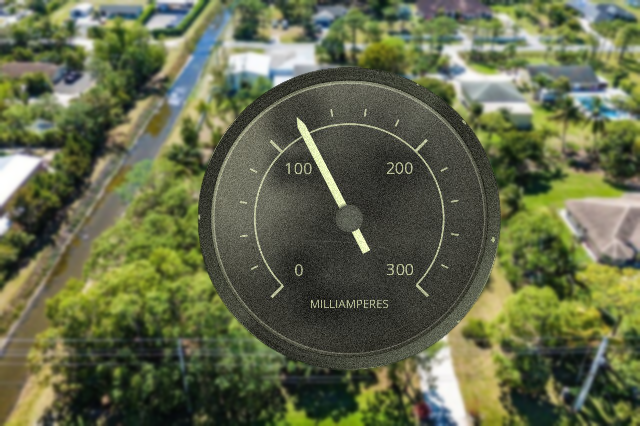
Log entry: 120 mA
